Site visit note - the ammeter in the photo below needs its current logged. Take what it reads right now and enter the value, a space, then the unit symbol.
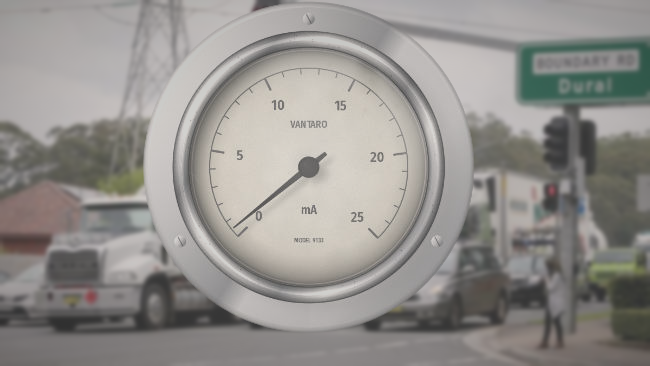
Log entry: 0.5 mA
